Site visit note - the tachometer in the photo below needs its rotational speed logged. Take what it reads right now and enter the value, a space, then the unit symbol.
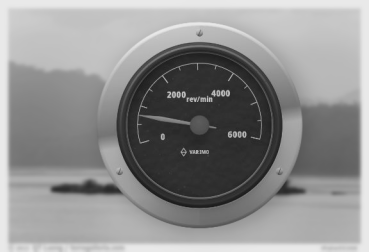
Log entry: 750 rpm
